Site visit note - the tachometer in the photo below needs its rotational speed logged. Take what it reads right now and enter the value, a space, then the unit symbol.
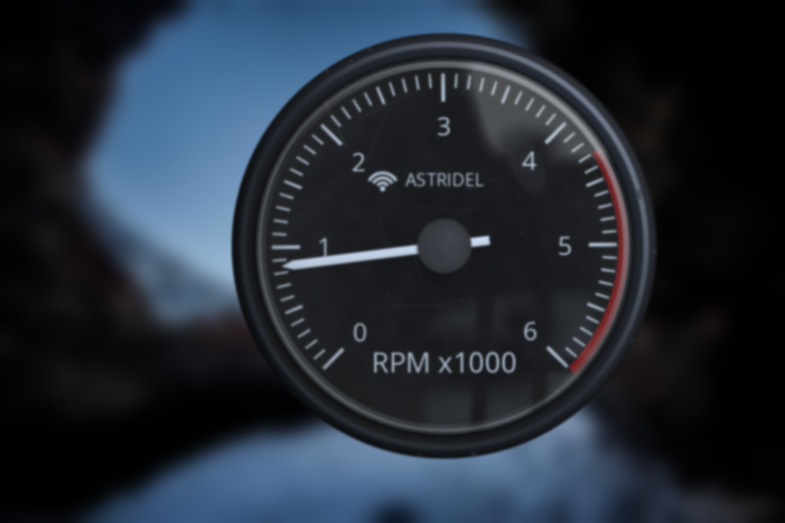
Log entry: 850 rpm
